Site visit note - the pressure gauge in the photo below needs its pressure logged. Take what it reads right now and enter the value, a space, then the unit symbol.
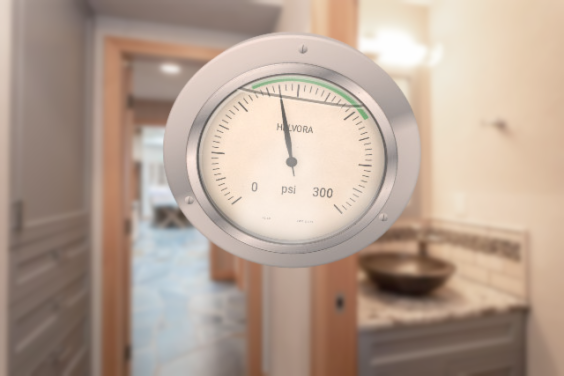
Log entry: 135 psi
